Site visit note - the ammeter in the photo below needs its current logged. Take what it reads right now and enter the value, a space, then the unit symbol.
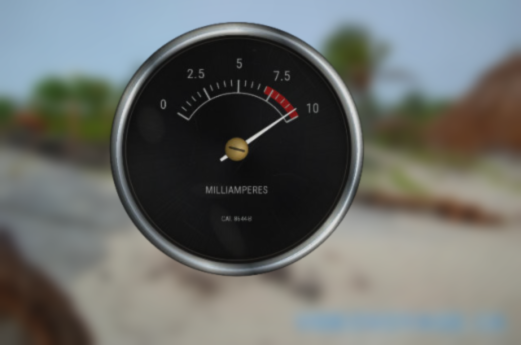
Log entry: 9.5 mA
